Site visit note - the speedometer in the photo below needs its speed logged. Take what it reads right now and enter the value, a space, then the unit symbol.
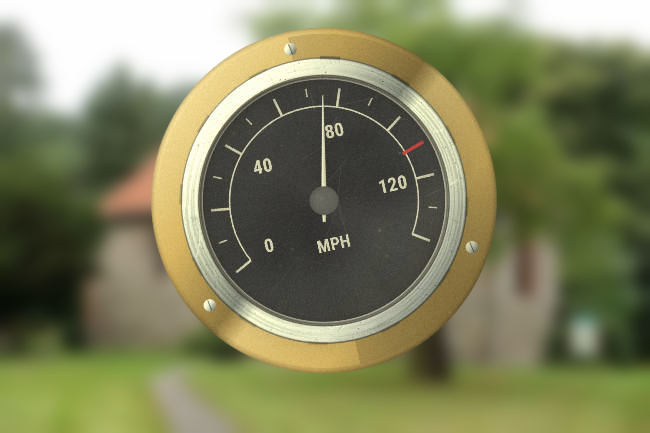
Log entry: 75 mph
